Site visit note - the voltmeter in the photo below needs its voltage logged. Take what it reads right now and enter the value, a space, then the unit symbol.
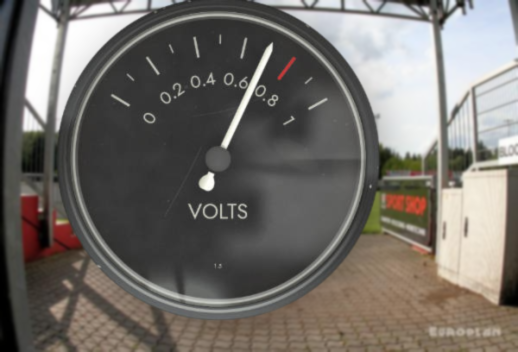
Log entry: 0.7 V
